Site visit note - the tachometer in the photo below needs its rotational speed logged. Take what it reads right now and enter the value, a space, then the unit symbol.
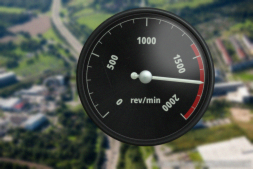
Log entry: 1700 rpm
